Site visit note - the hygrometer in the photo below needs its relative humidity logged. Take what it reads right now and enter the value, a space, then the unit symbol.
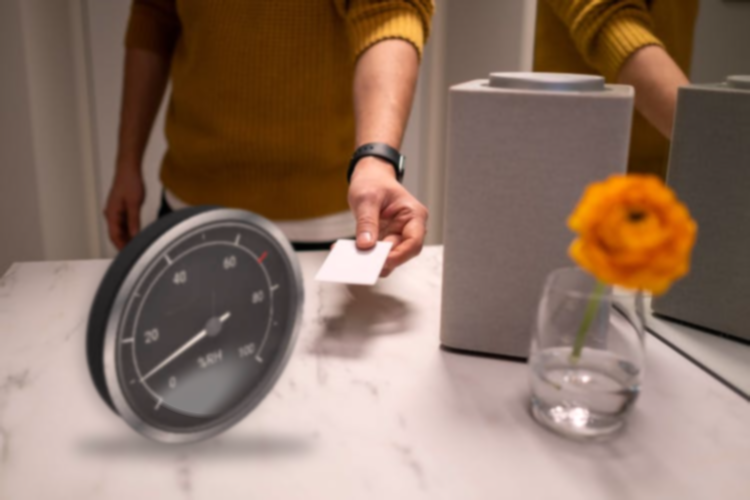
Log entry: 10 %
